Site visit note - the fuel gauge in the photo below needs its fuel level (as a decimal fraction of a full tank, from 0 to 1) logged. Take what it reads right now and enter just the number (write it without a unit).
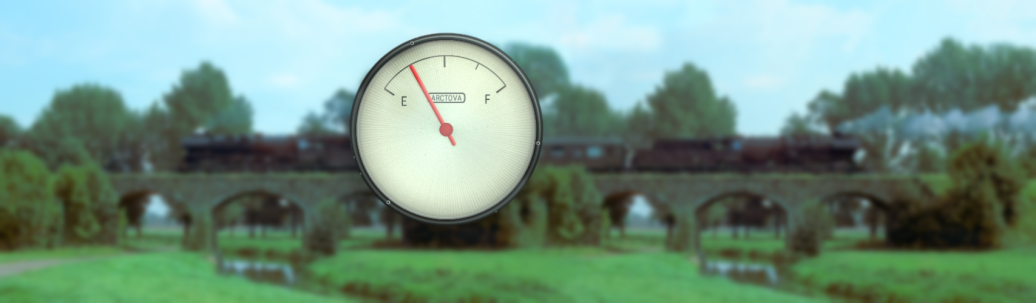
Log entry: 0.25
